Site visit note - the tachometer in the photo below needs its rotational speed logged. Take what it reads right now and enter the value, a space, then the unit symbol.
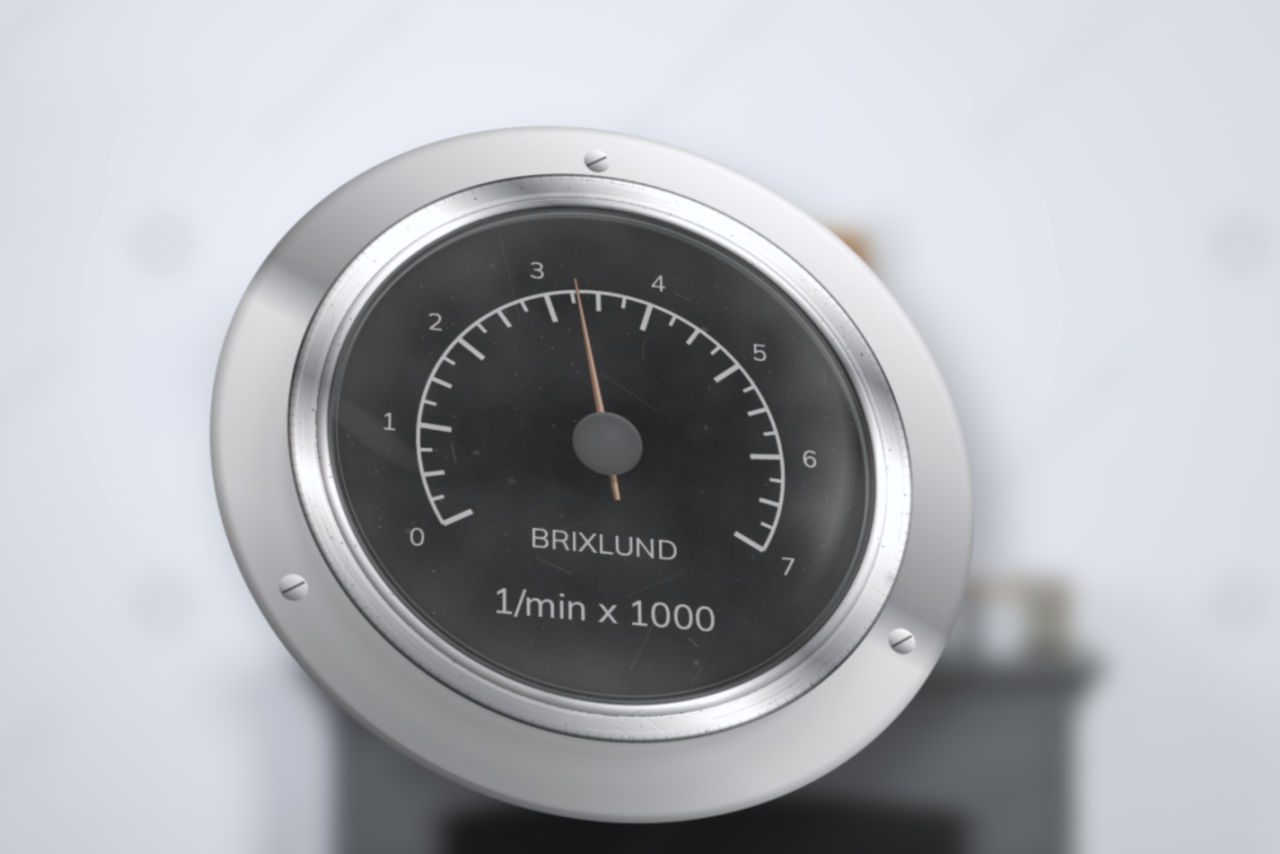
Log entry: 3250 rpm
